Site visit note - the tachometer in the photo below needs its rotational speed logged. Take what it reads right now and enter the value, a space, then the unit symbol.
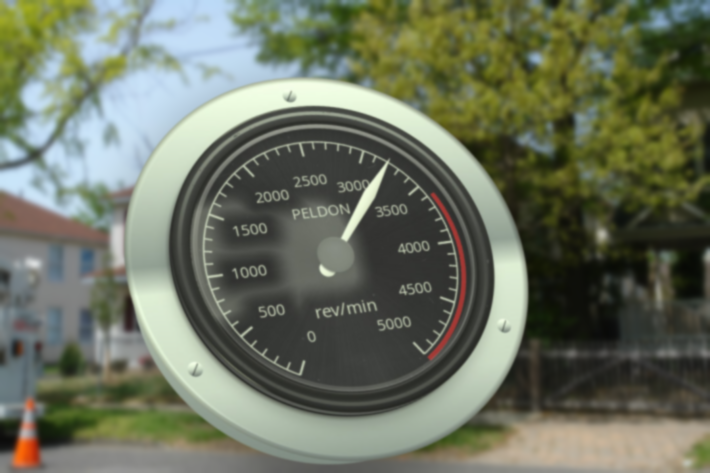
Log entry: 3200 rpm
